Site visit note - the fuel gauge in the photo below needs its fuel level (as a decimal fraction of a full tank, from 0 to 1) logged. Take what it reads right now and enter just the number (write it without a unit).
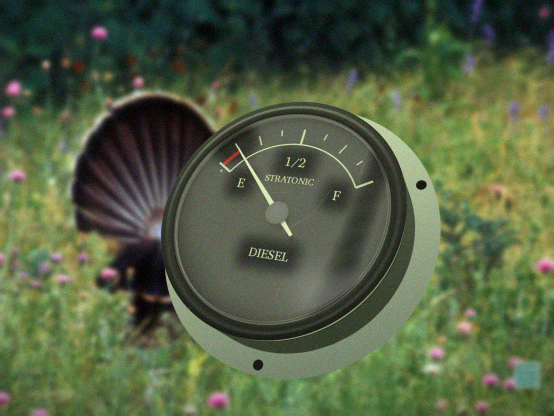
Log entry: 0.125
